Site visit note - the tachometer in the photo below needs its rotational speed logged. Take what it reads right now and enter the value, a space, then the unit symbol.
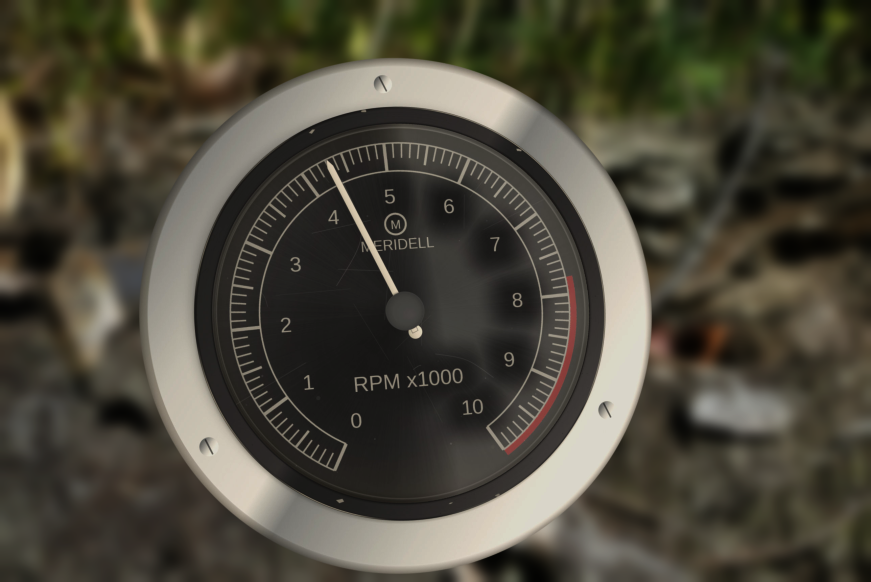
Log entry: 4300 rpm
